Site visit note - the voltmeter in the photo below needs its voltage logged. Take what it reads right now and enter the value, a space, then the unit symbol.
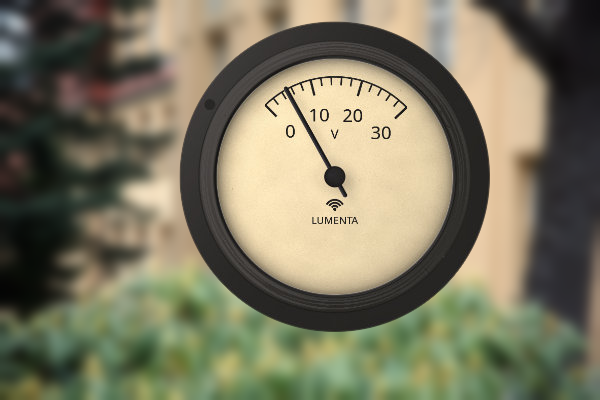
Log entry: 5 V
